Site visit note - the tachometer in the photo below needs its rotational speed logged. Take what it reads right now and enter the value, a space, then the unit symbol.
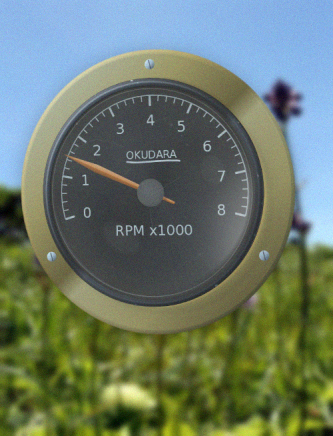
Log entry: 1500 rpm
